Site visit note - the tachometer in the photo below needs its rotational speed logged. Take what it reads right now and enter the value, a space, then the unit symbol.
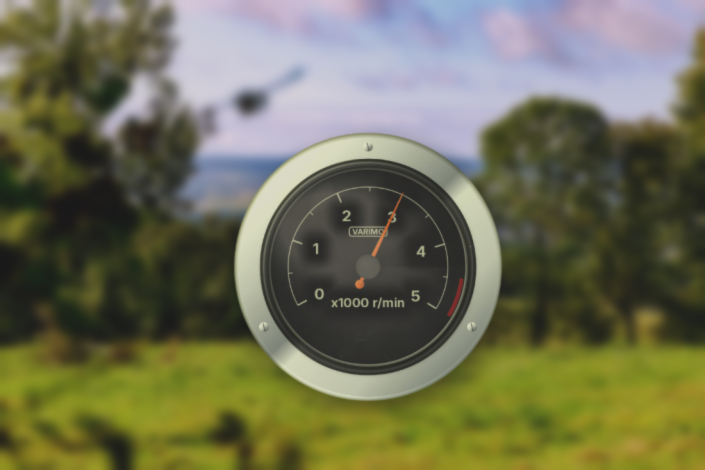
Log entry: 3000 rpm
